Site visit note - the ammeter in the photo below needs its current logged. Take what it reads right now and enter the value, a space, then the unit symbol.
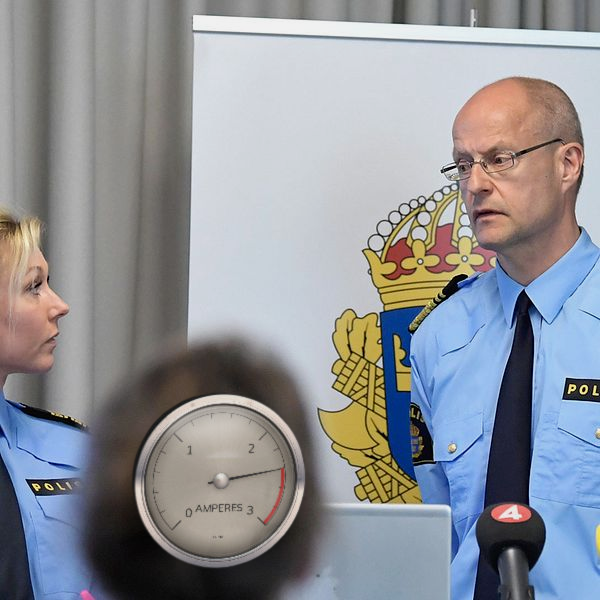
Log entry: 2.4 A
